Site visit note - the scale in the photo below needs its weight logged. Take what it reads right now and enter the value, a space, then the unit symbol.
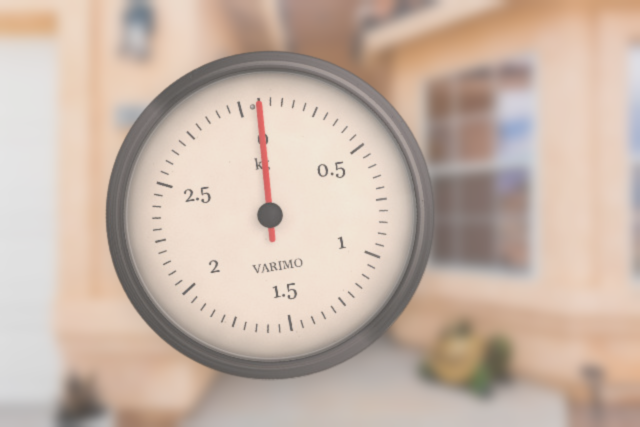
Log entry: 0 kg
